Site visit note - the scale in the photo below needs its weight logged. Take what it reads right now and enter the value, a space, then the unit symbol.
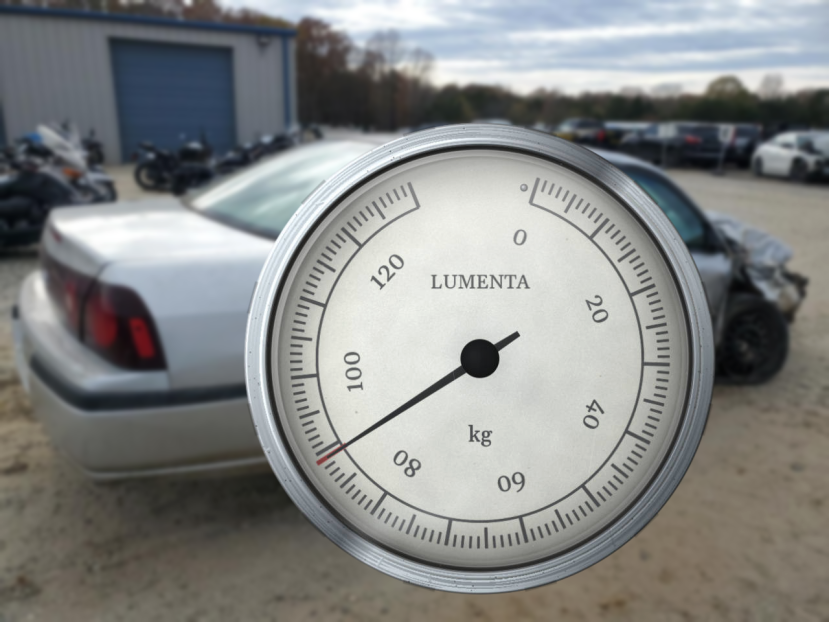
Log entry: 89 kg
